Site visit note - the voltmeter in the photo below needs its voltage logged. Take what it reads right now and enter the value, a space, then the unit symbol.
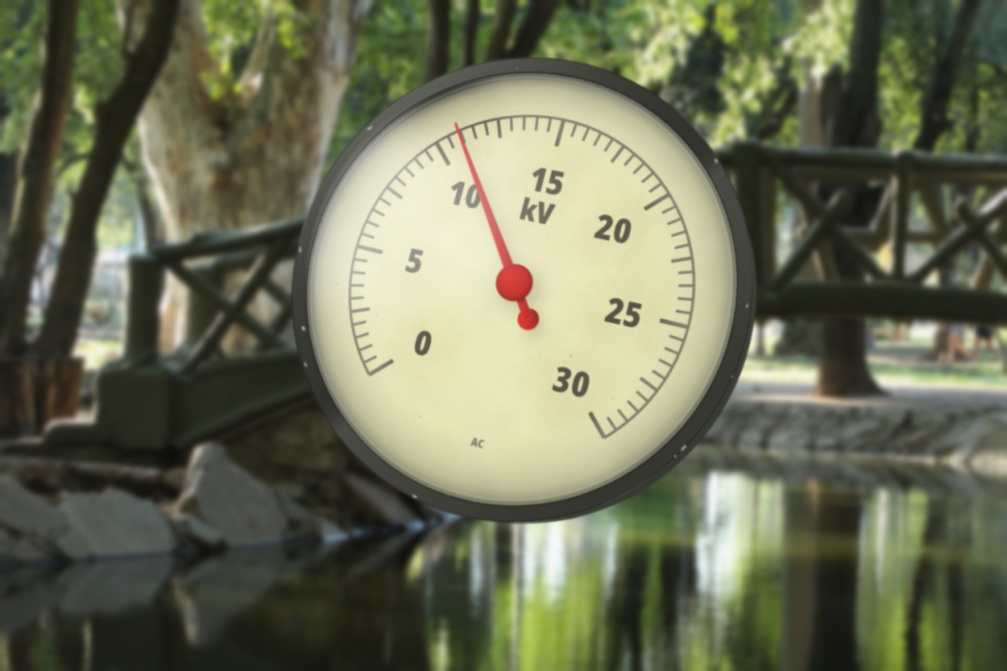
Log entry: 11 kV
